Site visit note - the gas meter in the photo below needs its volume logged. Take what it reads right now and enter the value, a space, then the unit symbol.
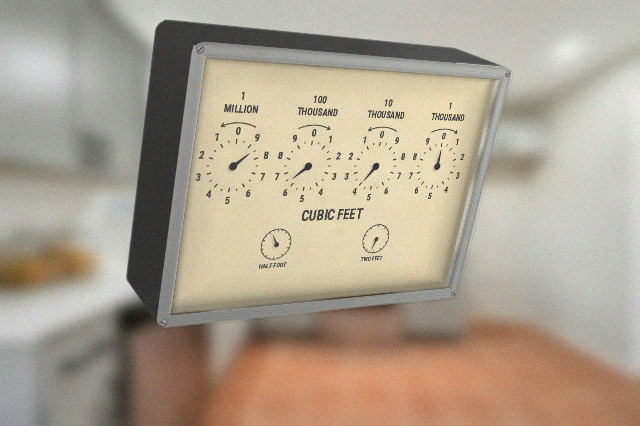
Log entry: 864000 ft³
